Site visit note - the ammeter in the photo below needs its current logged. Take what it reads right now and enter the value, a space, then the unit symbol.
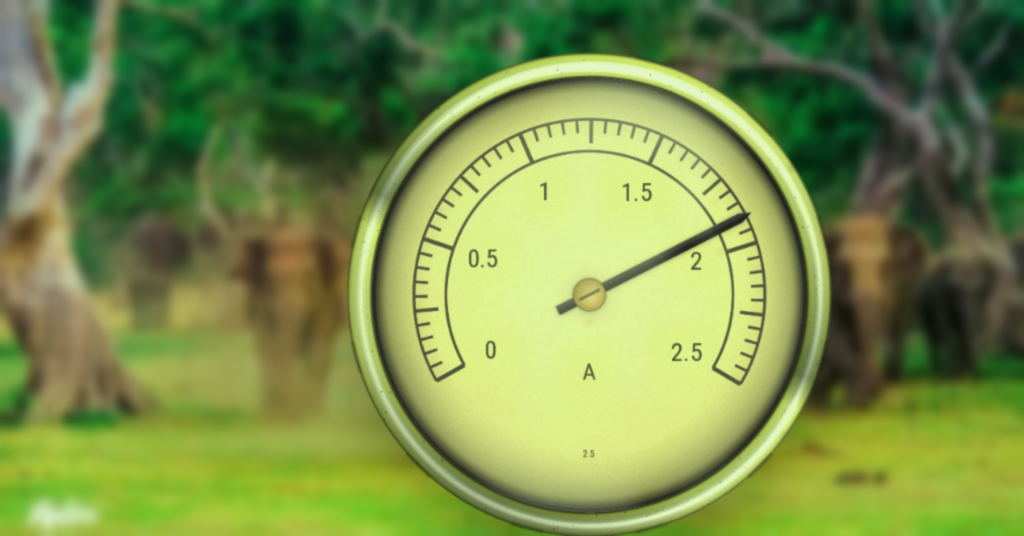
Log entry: 1.9 A
